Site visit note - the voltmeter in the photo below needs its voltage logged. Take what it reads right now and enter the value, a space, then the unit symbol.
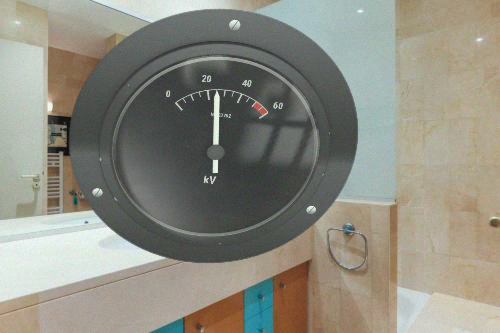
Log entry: 25 kV
